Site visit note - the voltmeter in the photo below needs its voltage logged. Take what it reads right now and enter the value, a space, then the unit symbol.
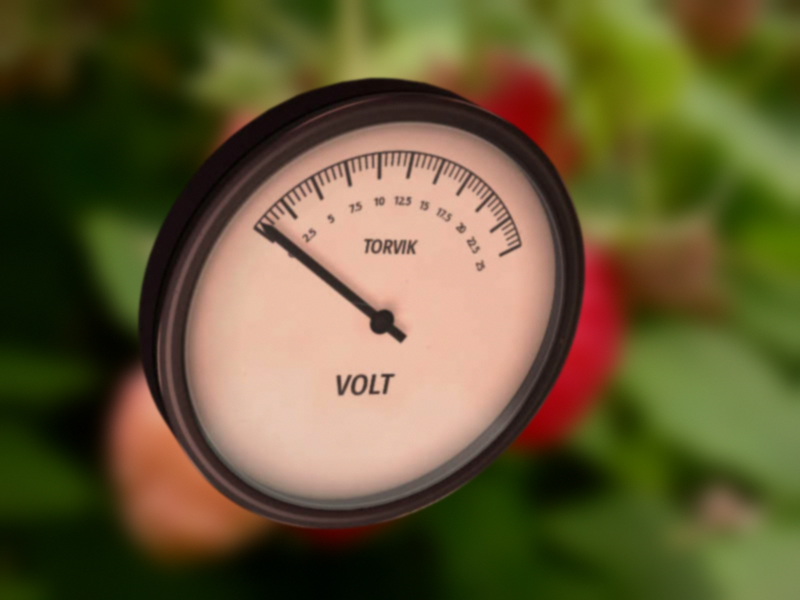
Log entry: 0.5 V
